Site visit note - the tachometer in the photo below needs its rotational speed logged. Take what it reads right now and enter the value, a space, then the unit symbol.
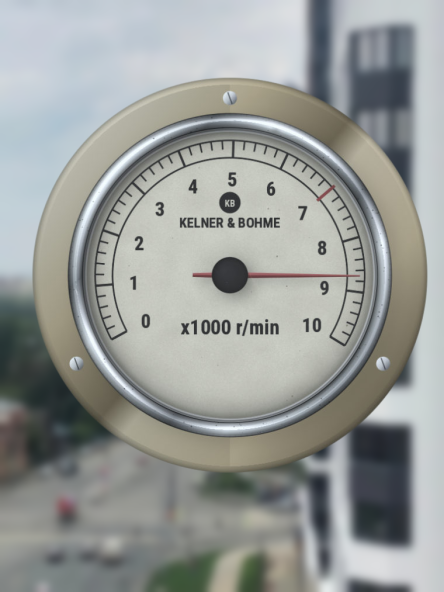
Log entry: 8700 rpm
